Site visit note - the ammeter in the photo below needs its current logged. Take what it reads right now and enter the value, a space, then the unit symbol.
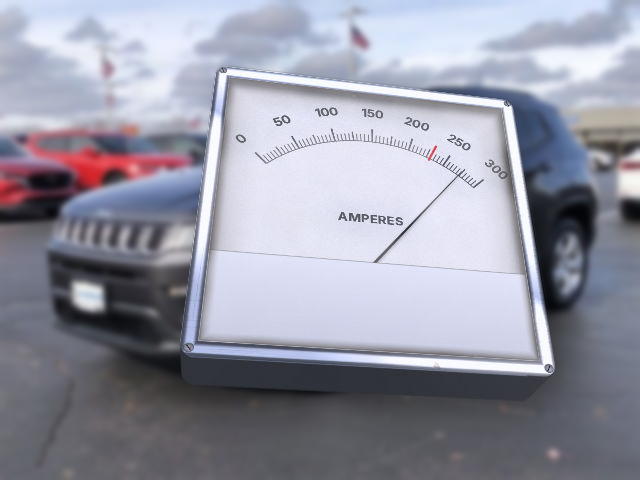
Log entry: 275 A
